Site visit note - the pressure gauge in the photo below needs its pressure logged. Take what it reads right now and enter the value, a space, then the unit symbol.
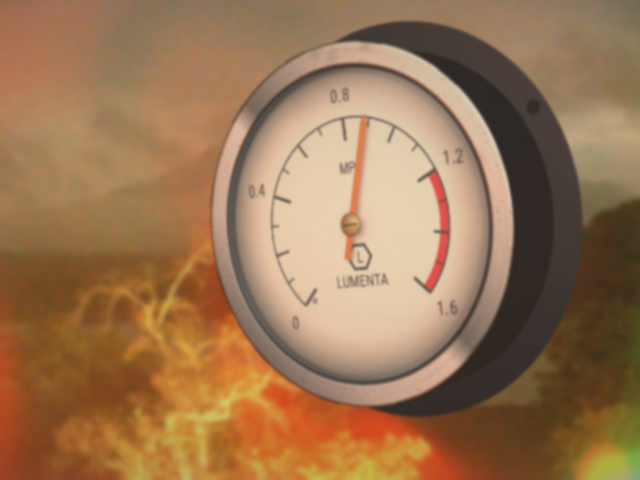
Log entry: 0.9 MPa
